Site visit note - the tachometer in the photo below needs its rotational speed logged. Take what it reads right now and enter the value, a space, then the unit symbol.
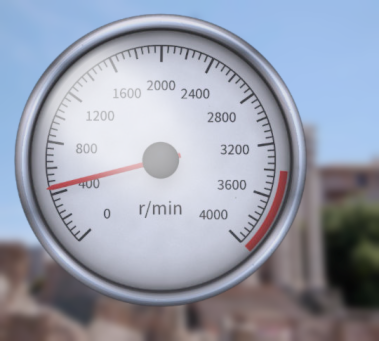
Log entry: 450 rpm
